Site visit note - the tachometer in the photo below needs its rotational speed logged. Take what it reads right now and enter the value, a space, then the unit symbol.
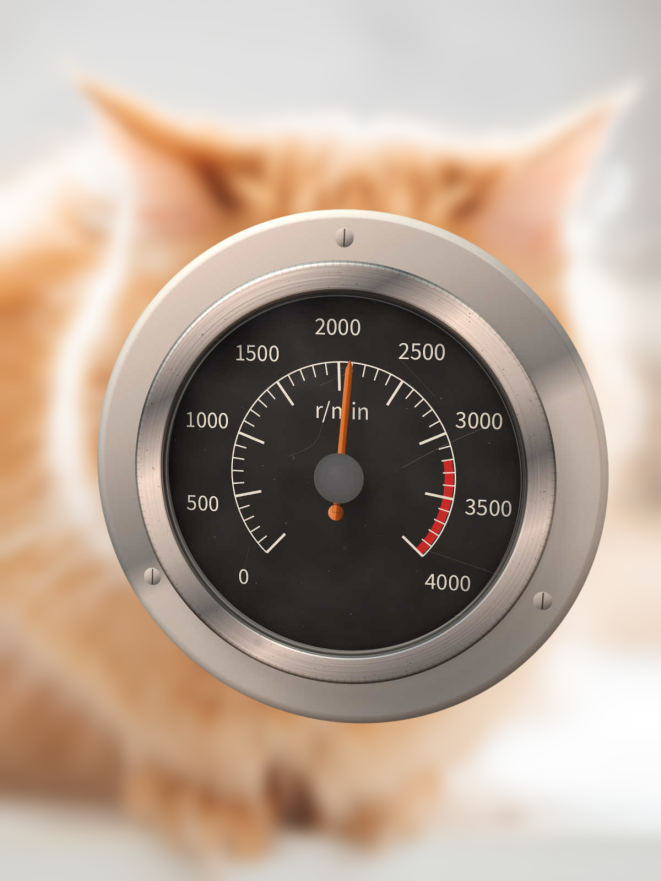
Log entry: 2100 rpm
